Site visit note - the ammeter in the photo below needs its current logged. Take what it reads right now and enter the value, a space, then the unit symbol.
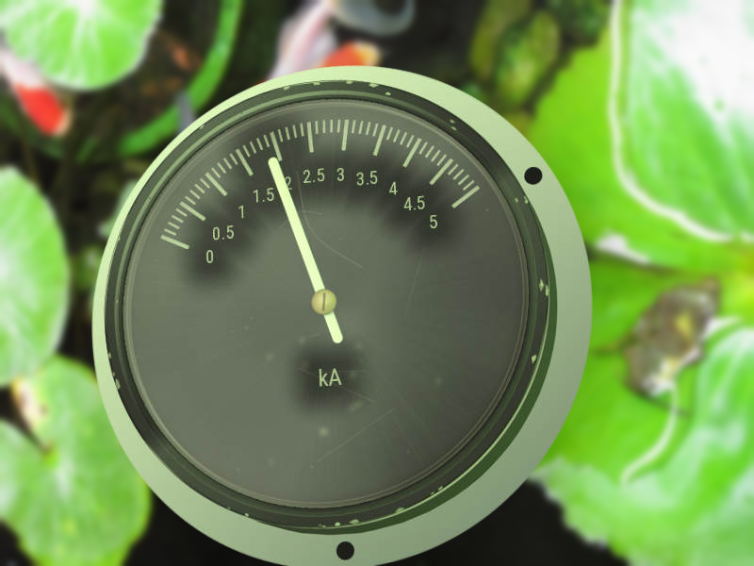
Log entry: 1.9 kA
